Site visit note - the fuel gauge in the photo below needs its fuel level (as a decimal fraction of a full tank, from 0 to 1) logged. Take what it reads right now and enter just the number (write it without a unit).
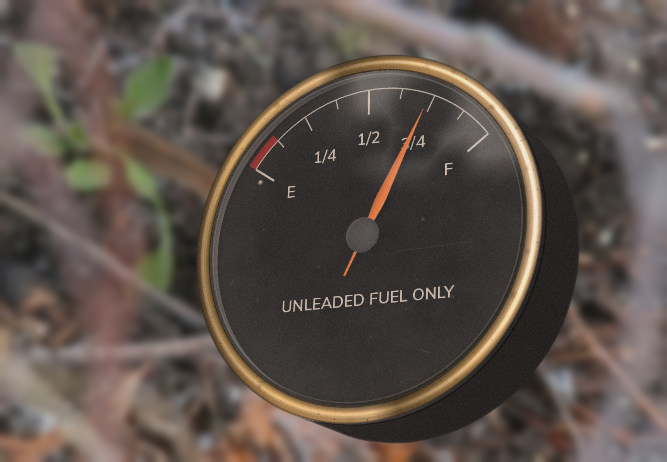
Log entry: 0.75
